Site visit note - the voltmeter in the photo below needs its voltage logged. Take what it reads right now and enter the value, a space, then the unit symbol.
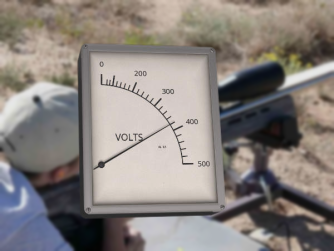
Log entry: 380 V
